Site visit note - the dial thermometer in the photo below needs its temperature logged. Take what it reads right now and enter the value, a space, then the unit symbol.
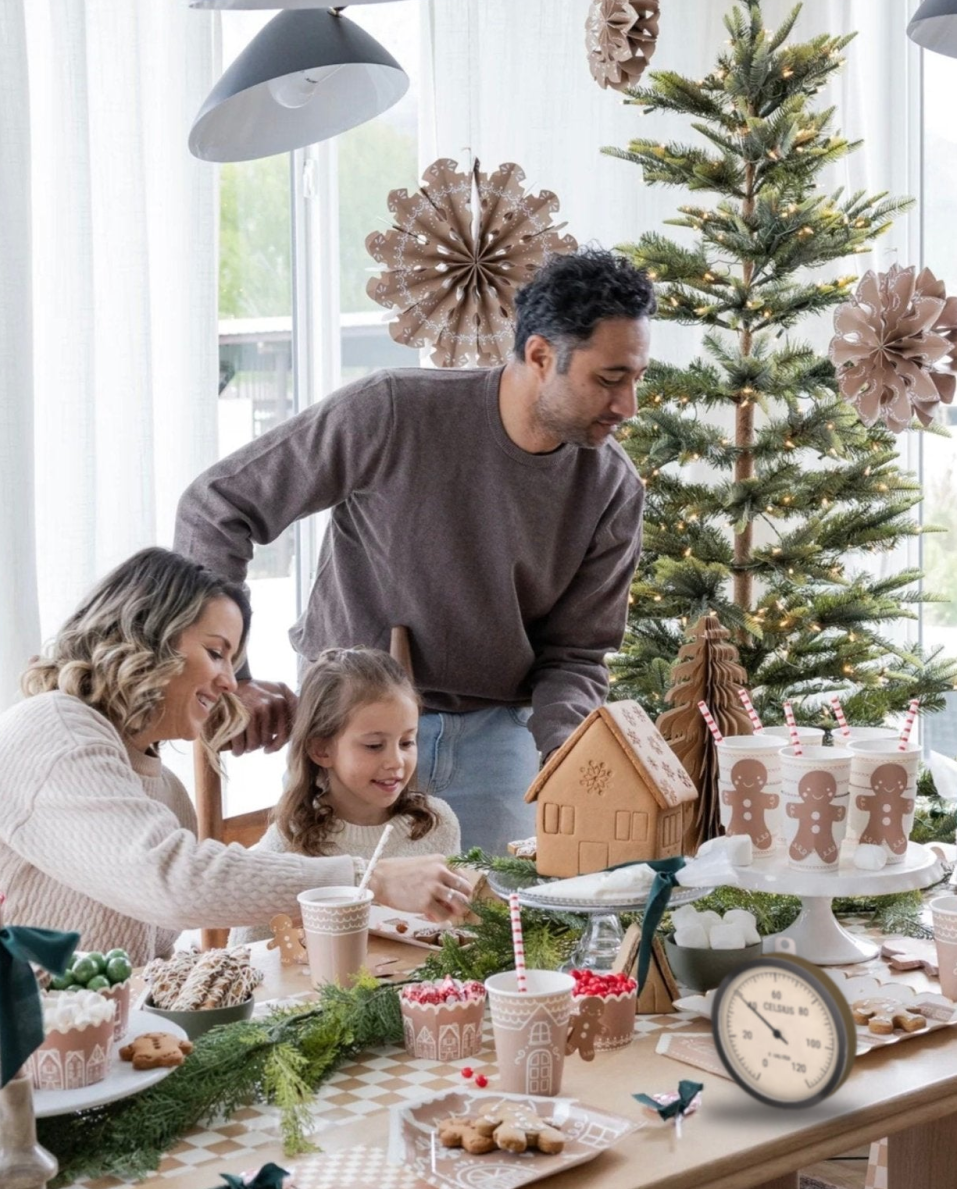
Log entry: 40 °C
